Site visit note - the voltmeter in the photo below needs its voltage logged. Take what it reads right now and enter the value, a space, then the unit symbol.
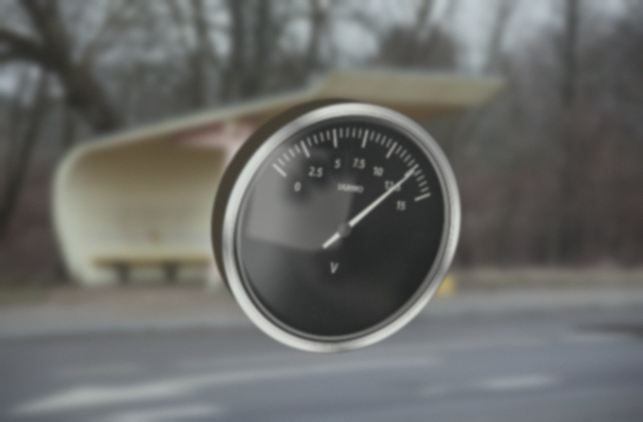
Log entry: 12.5 V
